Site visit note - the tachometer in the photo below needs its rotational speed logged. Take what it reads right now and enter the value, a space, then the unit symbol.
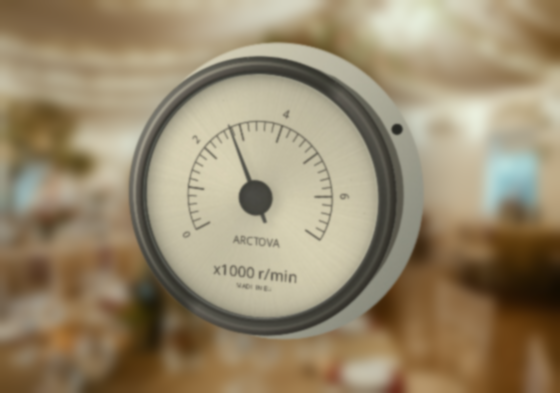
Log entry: 2800 rpm
